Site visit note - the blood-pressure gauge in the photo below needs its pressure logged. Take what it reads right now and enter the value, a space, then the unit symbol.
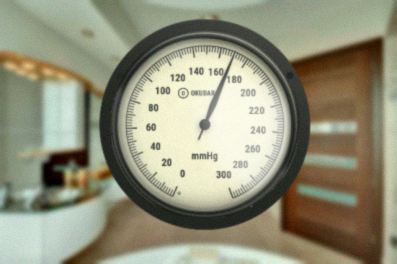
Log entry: 170 mmHg
